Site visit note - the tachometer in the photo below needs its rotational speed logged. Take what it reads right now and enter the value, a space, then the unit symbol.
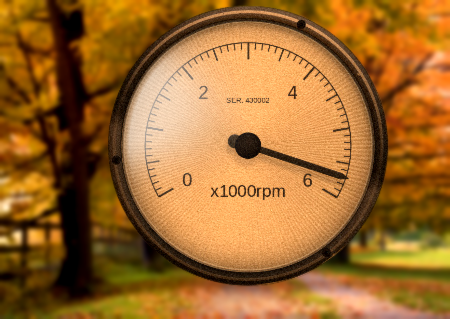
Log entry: 5700 rpm
